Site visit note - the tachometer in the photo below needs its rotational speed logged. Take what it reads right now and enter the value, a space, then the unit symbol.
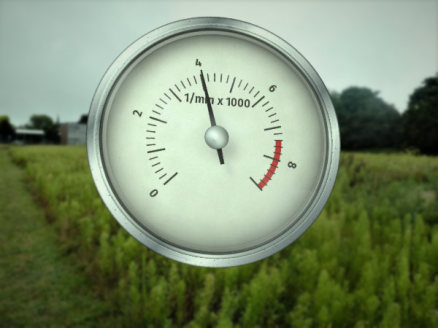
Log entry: 4000 rpm
